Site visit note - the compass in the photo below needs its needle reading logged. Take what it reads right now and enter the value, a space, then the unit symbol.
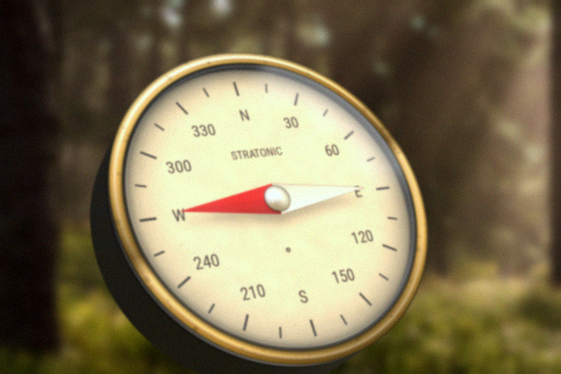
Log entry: 270 °
